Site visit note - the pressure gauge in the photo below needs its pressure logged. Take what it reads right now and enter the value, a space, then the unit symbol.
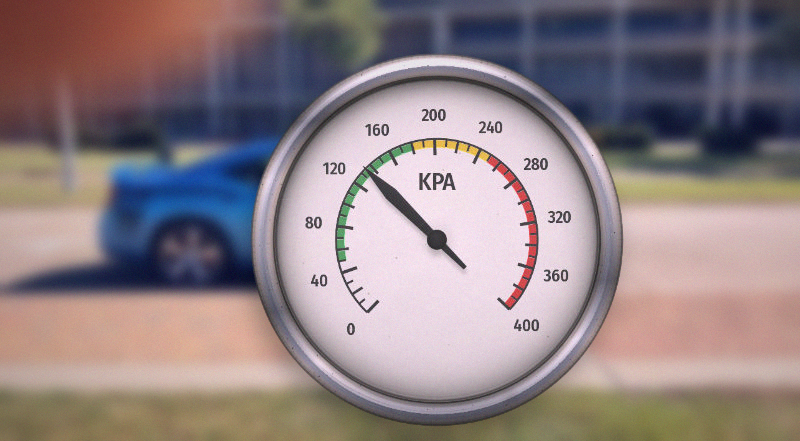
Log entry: 135 kPa
